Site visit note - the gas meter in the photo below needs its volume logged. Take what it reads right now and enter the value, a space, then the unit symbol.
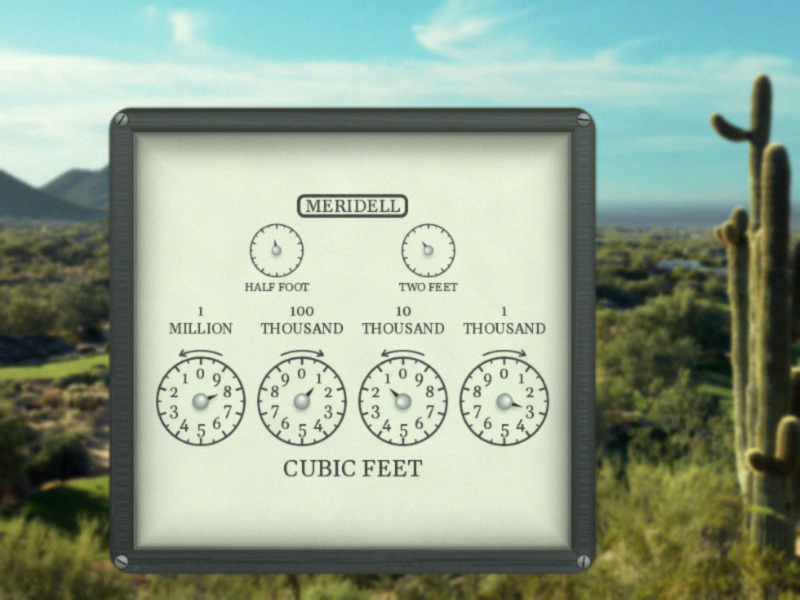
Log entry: 811300 ft³
